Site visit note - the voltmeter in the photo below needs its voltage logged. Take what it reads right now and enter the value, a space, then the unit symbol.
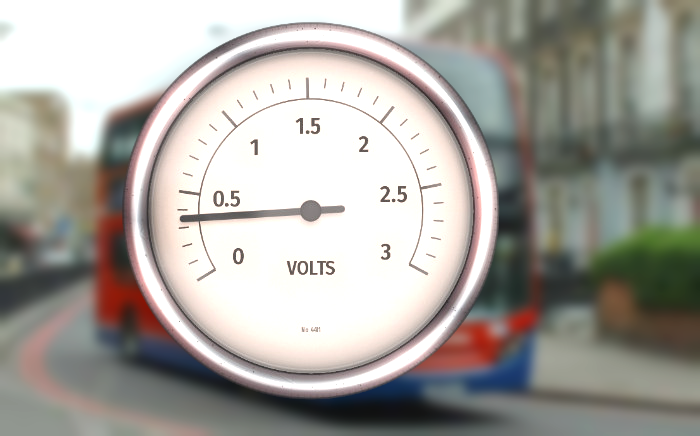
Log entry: 0.35 V
